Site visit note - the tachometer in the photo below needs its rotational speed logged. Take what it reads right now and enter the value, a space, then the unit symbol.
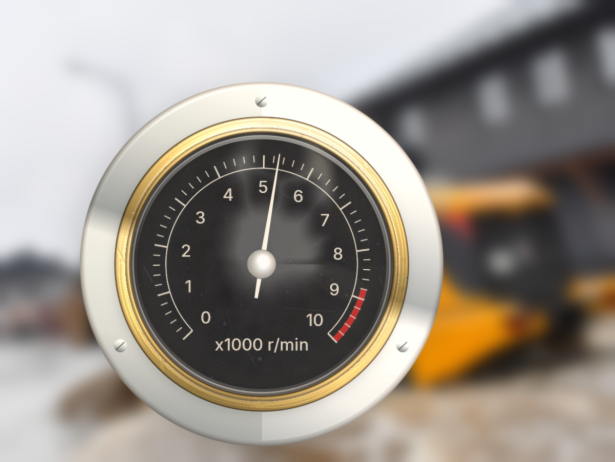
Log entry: 5300 rpm
